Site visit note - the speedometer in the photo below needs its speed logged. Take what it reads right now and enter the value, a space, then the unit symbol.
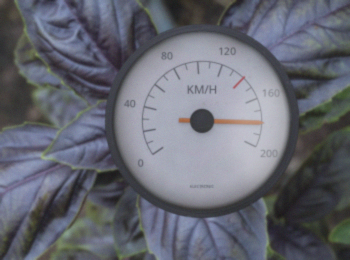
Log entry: 180 km/h
